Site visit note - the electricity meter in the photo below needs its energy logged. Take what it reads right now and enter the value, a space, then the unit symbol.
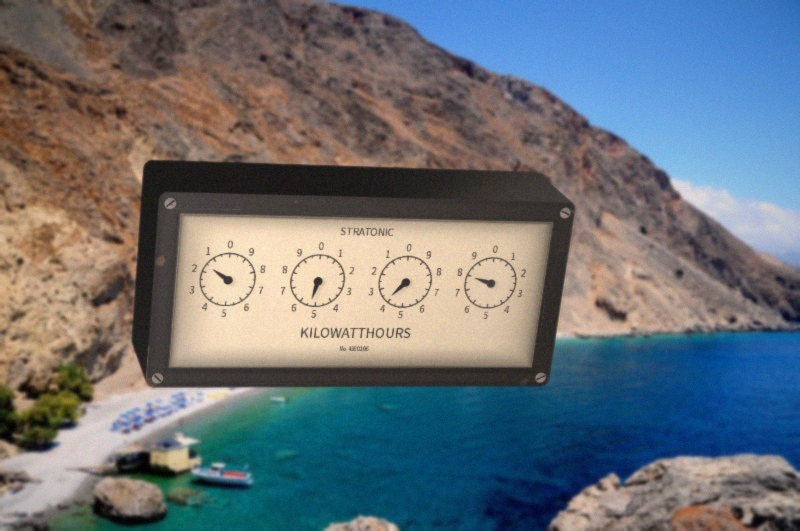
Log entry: 1538 kWh
